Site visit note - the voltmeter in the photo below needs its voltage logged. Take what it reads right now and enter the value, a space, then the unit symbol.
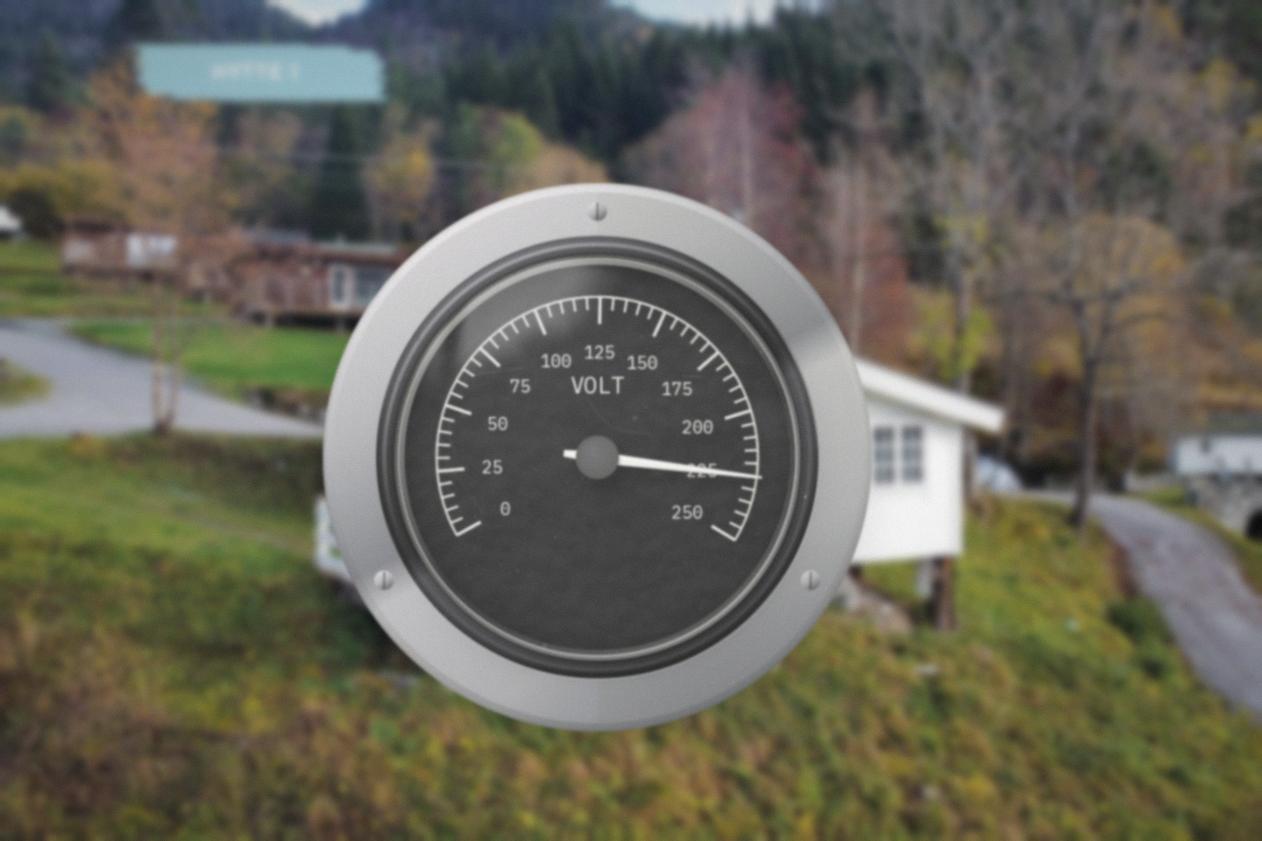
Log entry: 225 V
